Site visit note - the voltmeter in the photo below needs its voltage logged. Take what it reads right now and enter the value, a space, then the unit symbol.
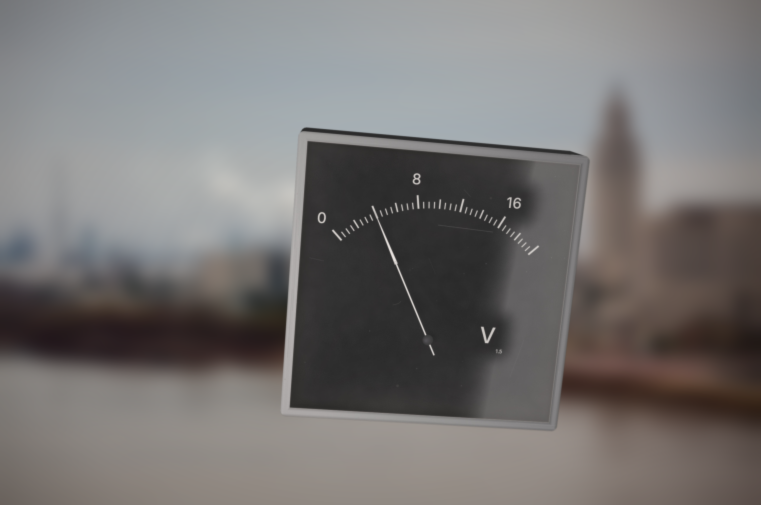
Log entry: 4 V
